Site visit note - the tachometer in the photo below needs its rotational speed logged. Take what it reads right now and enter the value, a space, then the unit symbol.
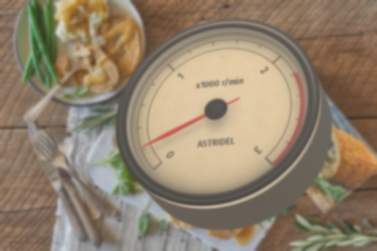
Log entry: 200 rpm
